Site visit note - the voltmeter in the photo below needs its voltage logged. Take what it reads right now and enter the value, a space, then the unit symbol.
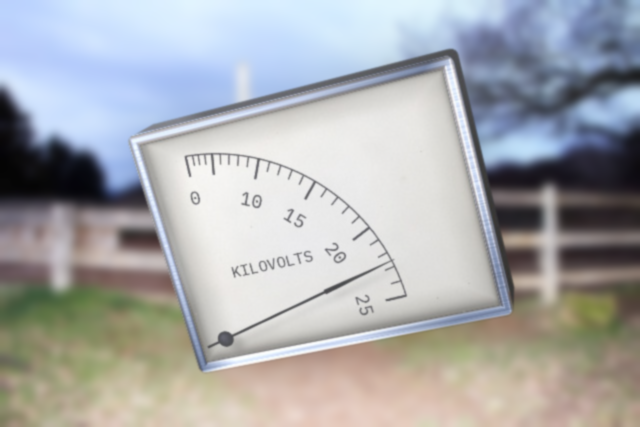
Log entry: 22.5 kV
